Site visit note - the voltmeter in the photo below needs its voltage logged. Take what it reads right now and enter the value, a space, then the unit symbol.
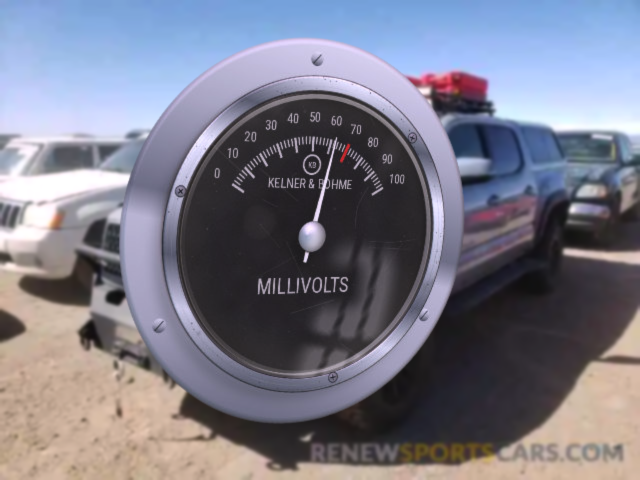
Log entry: 60 mV
